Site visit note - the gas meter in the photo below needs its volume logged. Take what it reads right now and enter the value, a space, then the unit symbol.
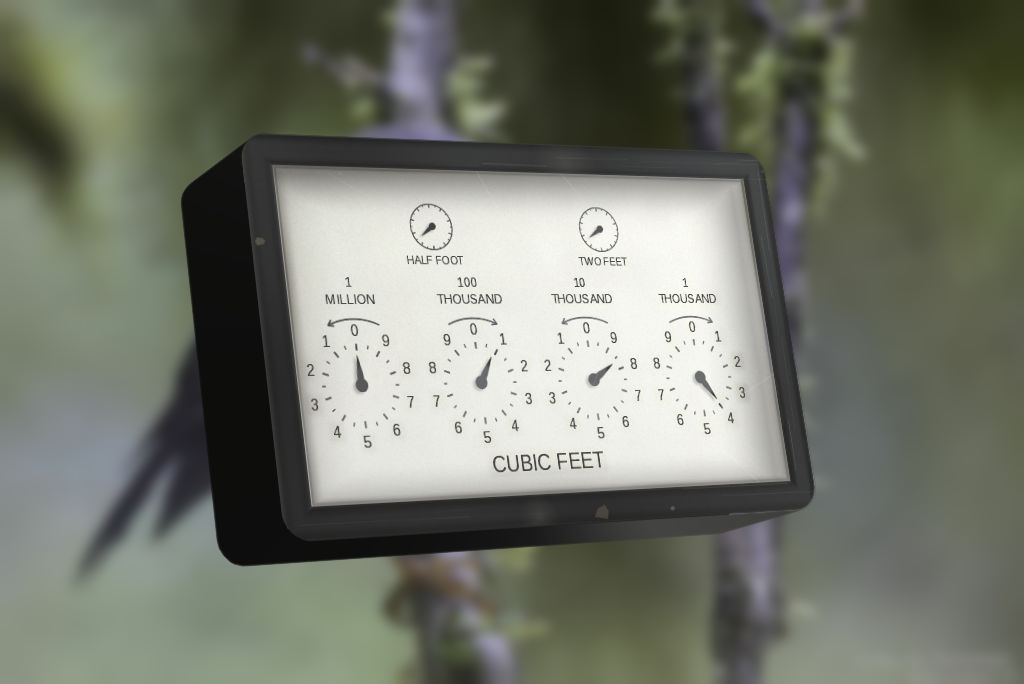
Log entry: 8400 ft³
